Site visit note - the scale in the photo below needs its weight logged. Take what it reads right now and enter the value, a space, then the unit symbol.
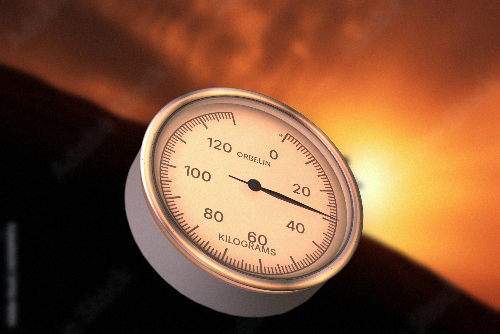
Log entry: 30 kg
